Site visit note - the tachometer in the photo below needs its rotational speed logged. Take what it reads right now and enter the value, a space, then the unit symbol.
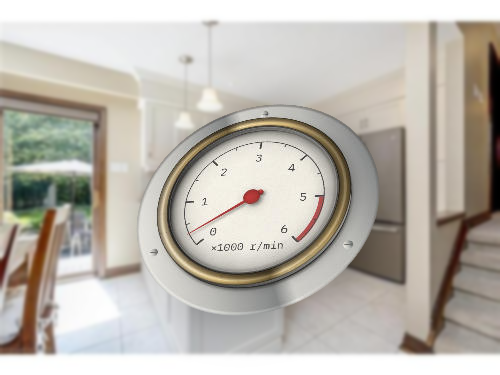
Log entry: 250 rpm
